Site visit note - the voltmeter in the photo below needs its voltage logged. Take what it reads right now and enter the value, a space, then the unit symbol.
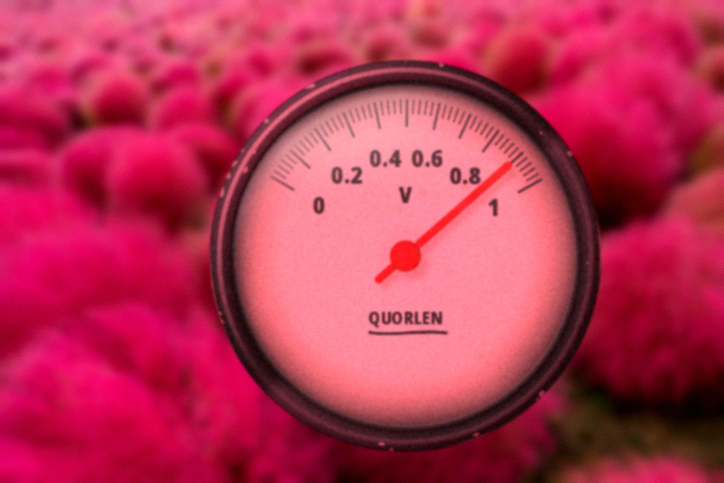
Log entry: 0.9 V
